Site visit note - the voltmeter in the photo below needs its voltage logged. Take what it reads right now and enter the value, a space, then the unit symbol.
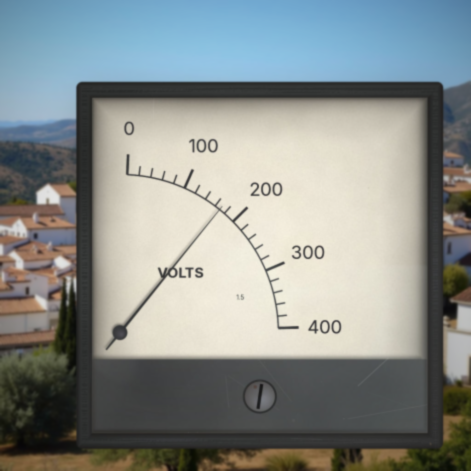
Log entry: 170 V
